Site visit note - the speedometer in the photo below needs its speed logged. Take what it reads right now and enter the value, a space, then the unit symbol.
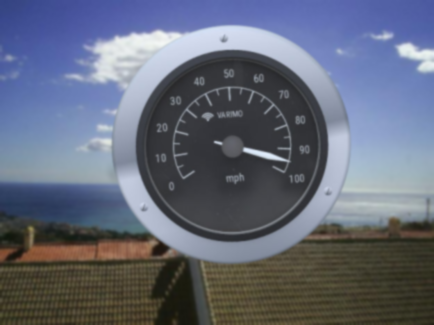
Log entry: 95 mph
